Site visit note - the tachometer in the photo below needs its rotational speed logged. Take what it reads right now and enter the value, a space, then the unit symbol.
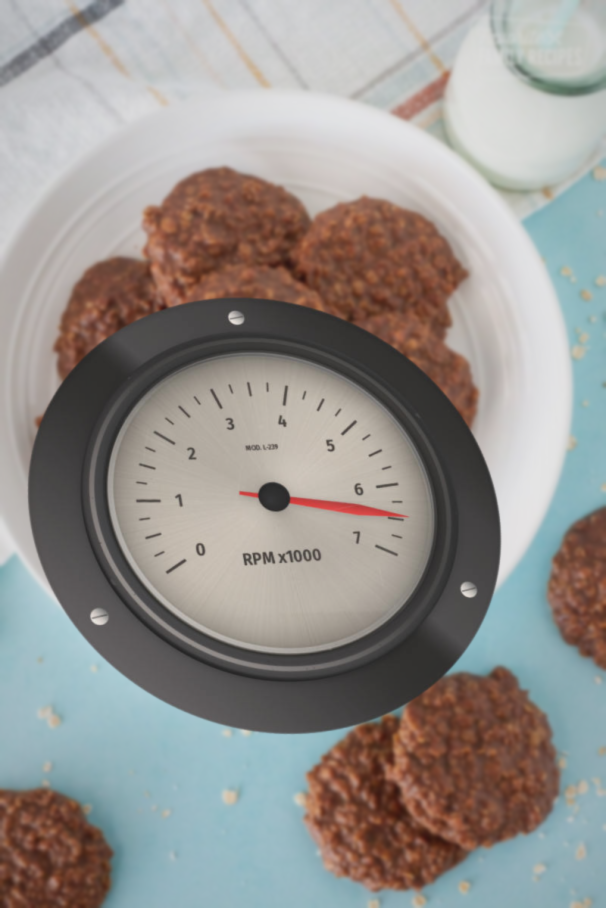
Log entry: 6500 rpm
